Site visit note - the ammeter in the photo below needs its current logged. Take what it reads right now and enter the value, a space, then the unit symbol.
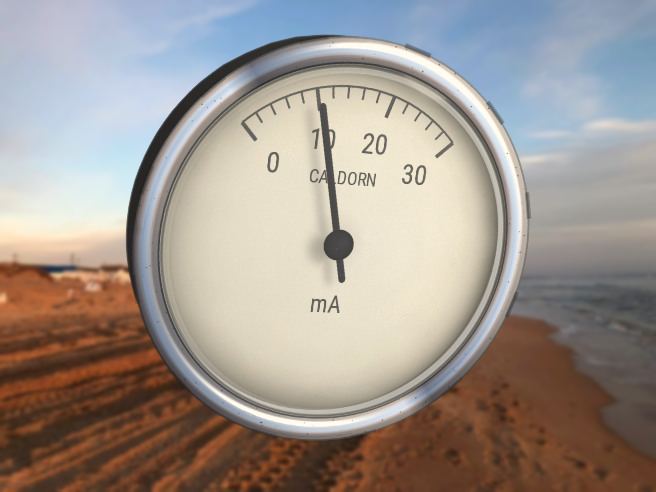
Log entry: 10 mA
